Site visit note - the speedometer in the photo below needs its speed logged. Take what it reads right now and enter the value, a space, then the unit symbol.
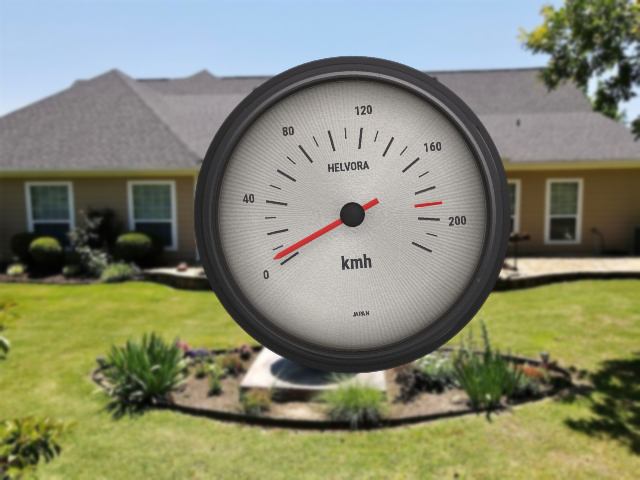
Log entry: 5 km/h
